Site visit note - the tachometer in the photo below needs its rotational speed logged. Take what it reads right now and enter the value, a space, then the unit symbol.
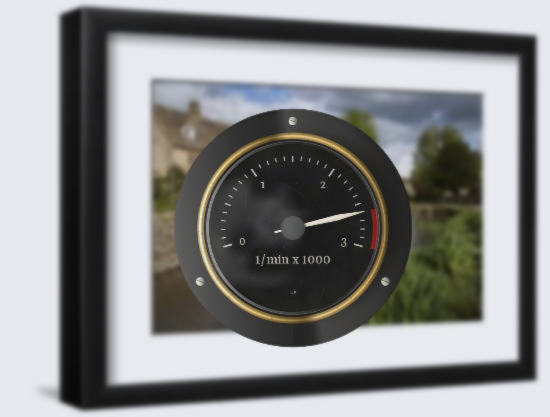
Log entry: 2600 rpm
